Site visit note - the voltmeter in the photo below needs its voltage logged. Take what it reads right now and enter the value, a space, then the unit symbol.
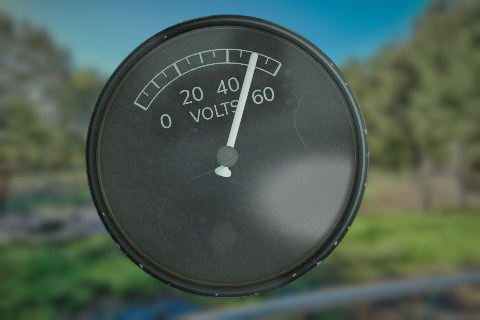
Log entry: 50 V
